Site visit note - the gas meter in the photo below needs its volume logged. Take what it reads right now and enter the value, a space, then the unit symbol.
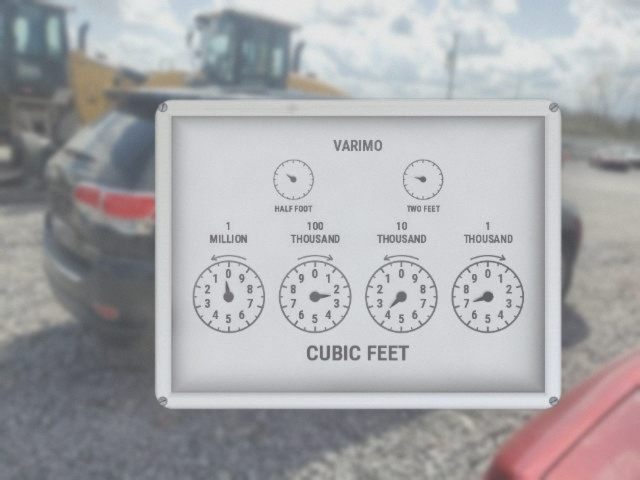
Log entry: 23700 ft³
